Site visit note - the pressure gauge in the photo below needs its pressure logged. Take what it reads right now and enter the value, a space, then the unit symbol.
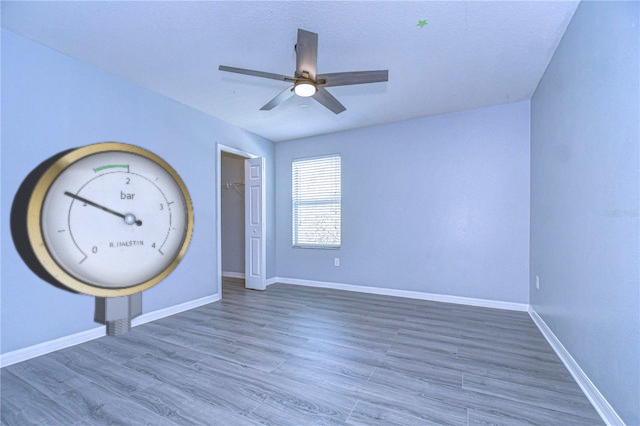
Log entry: 1 bar
